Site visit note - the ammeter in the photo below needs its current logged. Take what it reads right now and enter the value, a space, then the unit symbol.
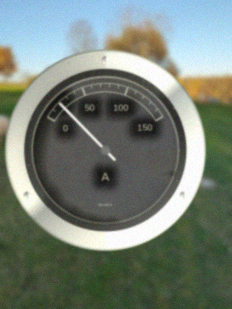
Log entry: 20 A
